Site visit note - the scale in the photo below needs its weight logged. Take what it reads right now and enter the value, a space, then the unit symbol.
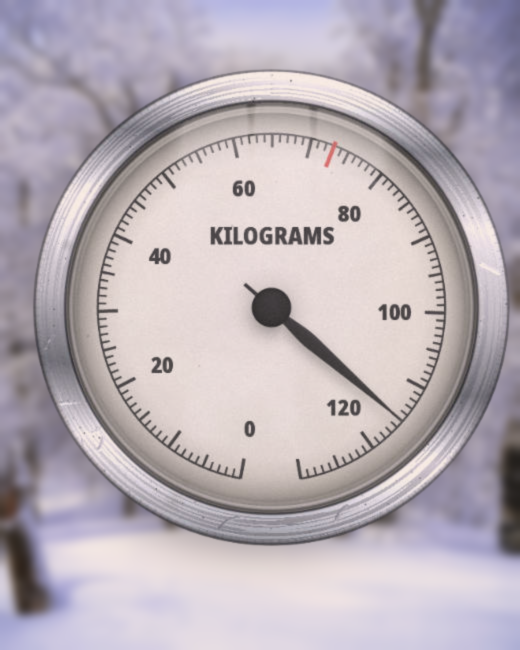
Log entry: 115 kg
